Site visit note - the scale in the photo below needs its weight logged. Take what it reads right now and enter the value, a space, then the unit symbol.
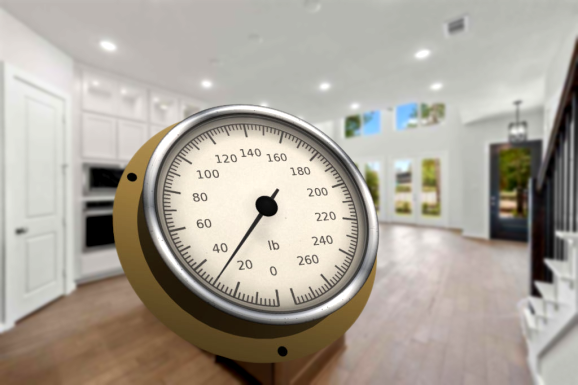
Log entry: 30 lb
